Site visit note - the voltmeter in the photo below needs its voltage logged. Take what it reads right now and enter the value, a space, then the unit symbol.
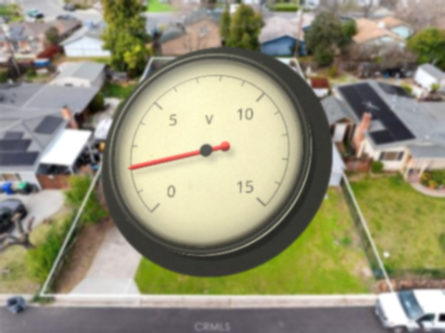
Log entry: 2 V
